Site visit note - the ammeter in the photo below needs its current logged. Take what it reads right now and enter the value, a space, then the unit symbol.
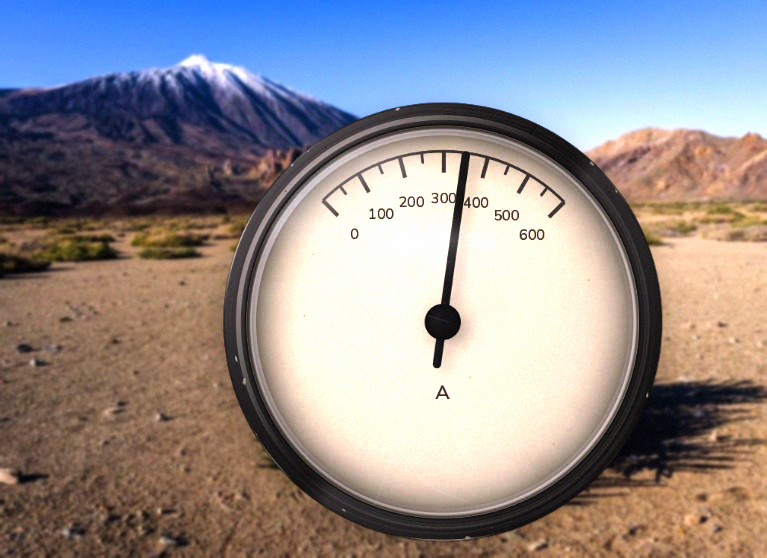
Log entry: 350 A
